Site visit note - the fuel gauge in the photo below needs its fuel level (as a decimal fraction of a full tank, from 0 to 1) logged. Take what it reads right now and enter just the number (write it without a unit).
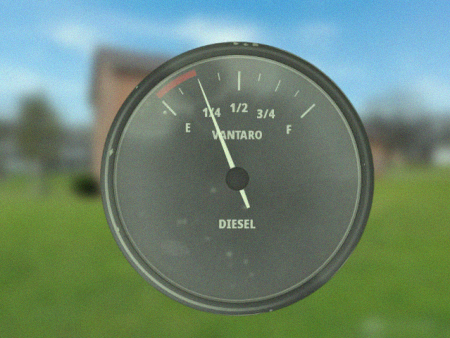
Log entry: 0.25
